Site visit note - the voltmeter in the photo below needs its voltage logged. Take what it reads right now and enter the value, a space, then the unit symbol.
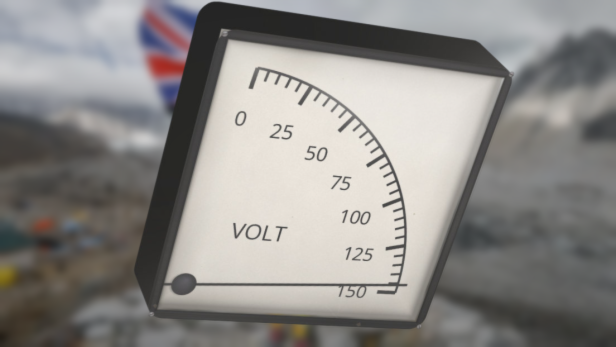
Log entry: 145 V
